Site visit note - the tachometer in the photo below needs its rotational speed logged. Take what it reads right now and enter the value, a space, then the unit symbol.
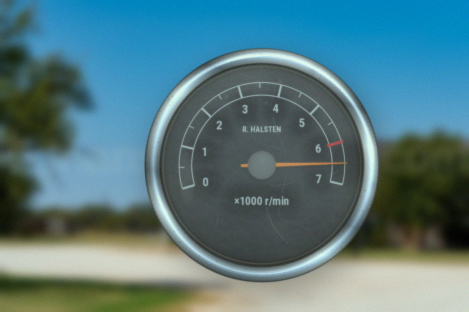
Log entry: 6500 rpm
